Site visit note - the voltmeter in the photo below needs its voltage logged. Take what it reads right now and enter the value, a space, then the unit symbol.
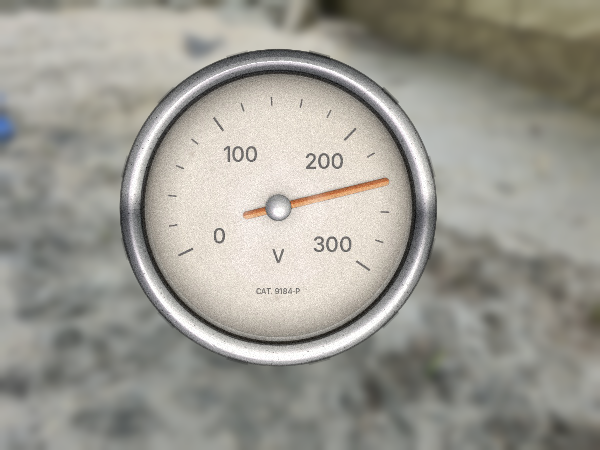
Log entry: 240 V
